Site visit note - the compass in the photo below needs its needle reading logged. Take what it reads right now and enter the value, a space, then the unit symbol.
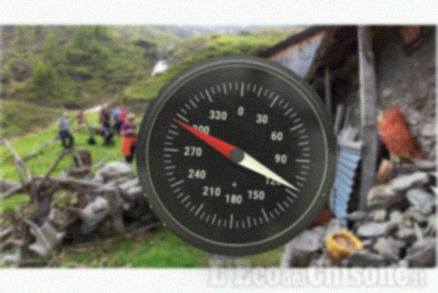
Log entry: 295 °
